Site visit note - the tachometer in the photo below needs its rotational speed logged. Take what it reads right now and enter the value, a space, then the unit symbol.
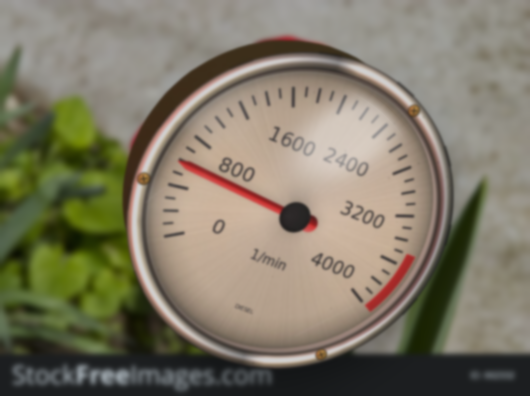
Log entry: 600 rpm
